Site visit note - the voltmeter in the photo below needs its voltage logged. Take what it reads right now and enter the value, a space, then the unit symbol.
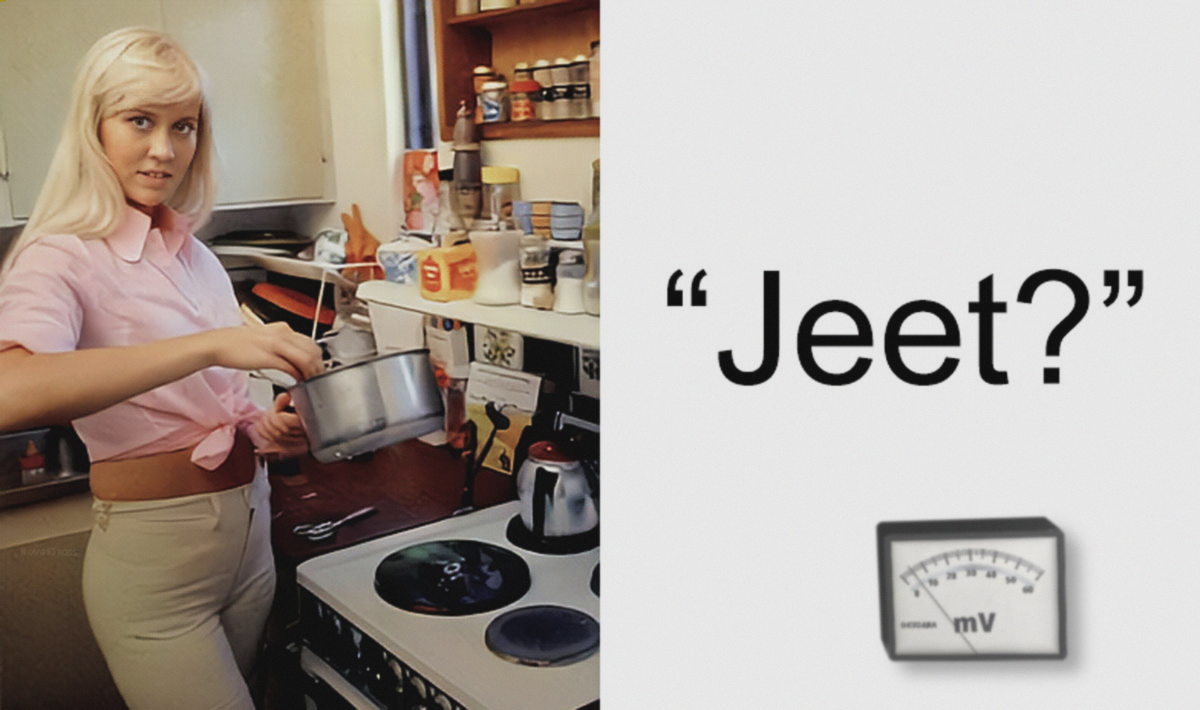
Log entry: 5 mV
